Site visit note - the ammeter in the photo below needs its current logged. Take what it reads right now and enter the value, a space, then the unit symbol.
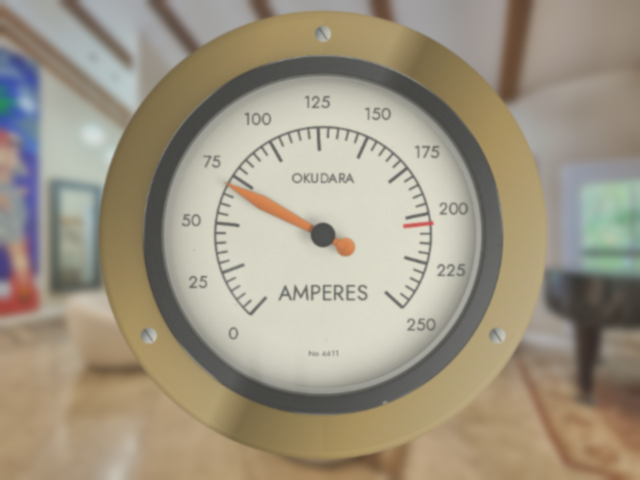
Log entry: 70 A
